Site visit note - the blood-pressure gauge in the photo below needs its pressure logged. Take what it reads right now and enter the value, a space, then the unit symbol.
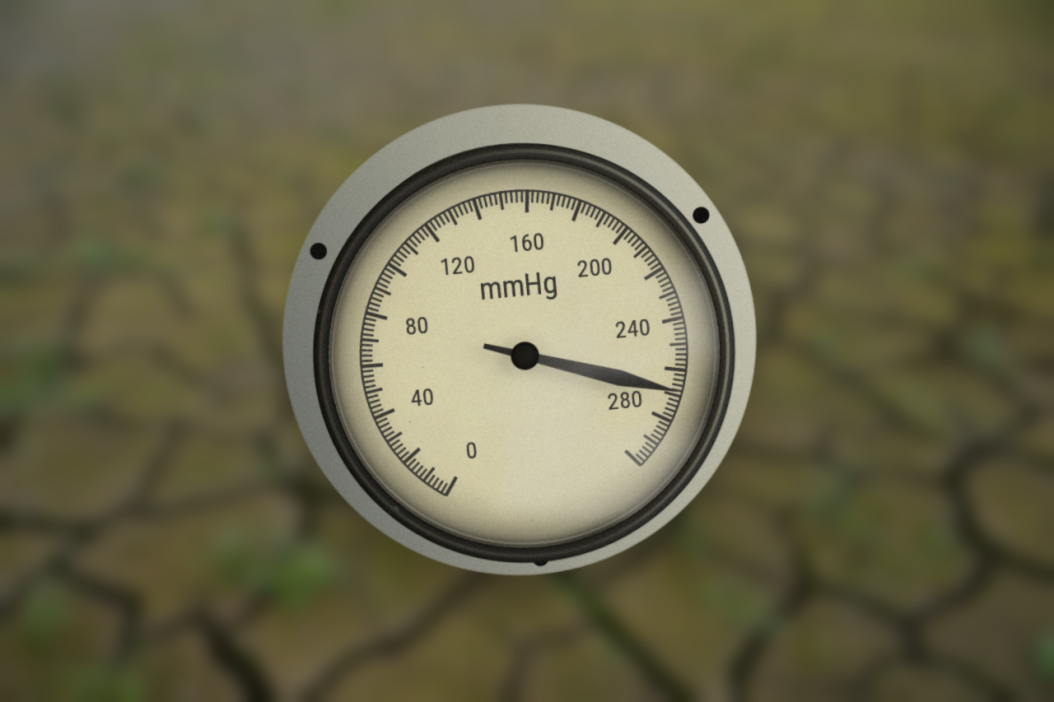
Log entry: 268 mmHg
